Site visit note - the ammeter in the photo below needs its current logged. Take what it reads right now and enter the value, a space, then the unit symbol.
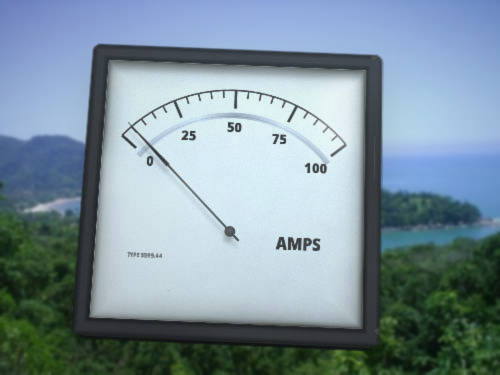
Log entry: 5 A
